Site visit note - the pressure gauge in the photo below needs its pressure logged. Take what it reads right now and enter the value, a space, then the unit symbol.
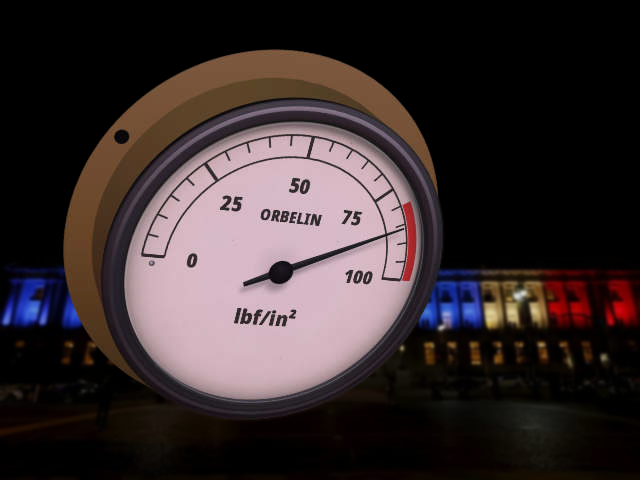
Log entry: 85 psi
